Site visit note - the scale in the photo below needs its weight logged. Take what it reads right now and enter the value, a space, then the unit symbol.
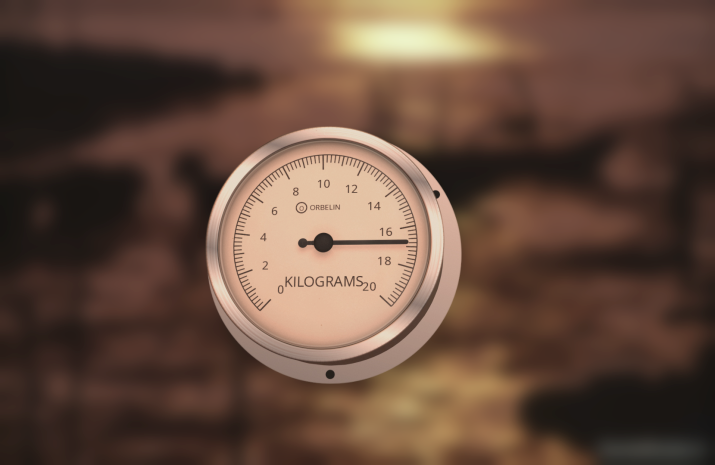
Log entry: 16.8 kg
